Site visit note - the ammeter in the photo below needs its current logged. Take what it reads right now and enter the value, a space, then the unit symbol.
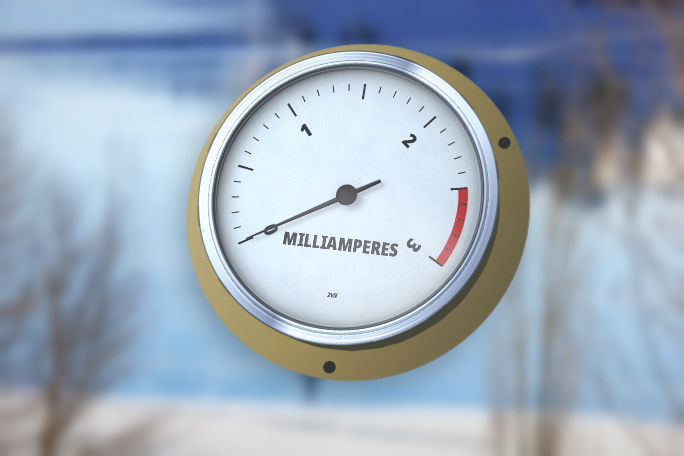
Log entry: 0 mA
